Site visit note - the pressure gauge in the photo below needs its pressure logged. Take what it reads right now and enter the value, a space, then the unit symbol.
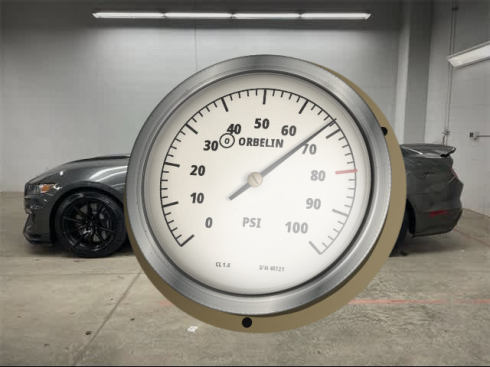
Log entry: 68 psi
